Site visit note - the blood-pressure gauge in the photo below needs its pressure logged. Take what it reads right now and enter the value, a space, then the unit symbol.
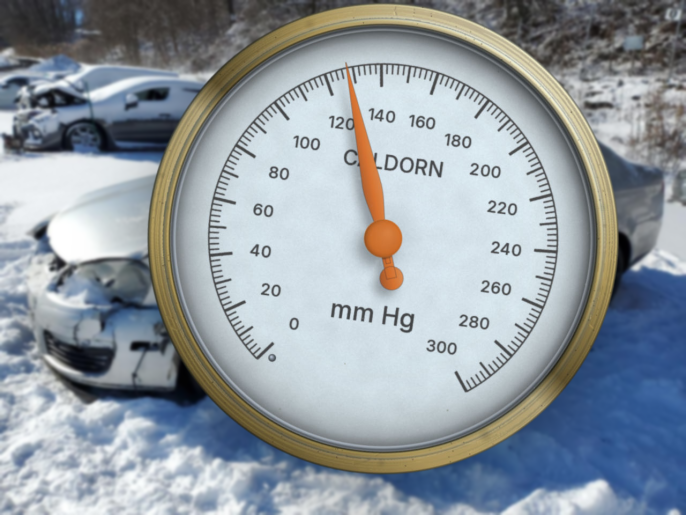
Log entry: 128 mmHg
